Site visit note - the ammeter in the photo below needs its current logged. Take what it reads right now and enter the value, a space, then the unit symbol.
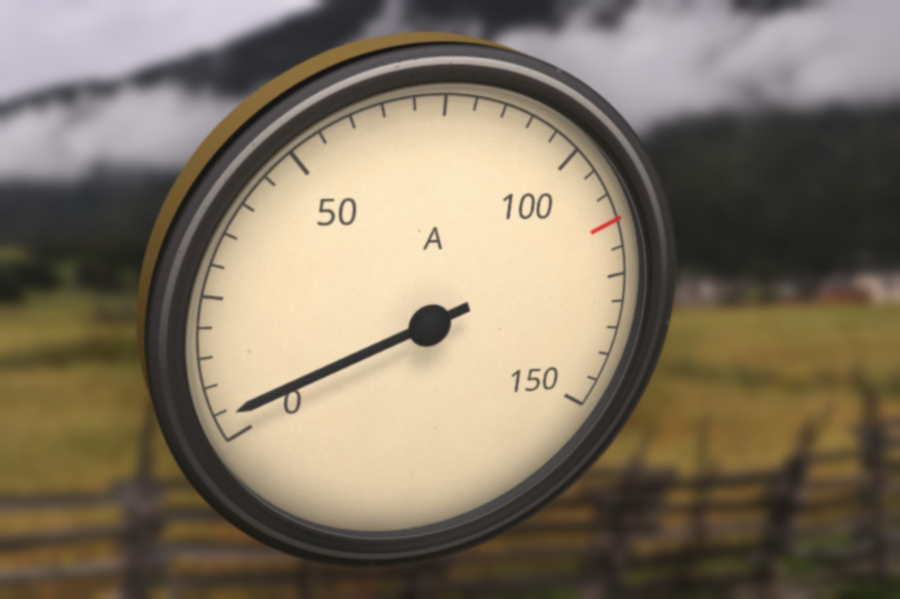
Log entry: 5 A
